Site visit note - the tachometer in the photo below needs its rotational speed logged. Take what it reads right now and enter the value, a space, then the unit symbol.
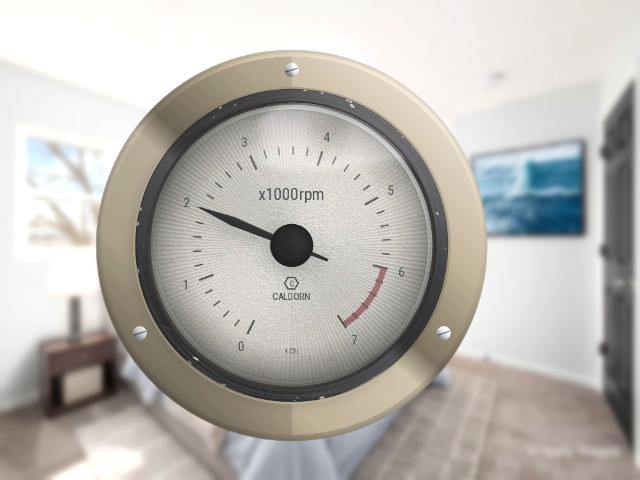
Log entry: 2000 rpm
